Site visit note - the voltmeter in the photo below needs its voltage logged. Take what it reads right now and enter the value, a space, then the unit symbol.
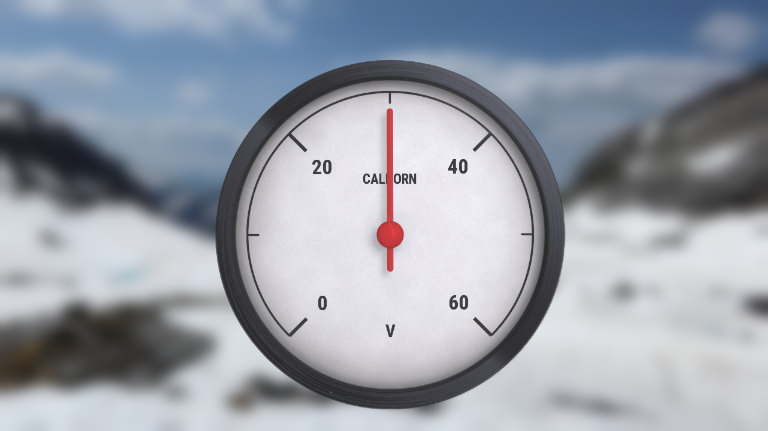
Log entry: 30 V
